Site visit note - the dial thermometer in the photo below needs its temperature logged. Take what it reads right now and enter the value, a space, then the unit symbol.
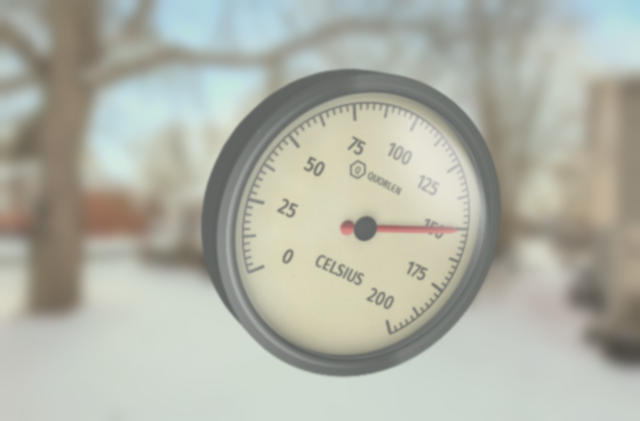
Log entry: 150 °C
